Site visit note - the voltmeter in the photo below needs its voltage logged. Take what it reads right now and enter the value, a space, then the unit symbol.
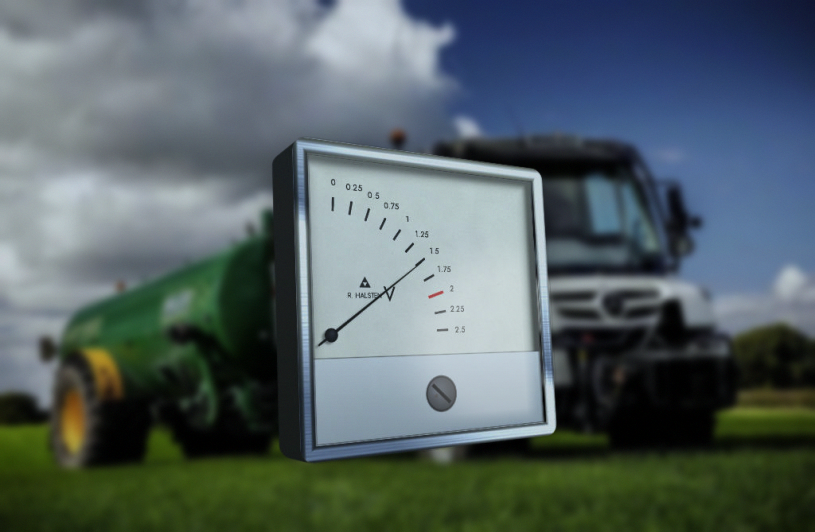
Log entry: 1.5 V
